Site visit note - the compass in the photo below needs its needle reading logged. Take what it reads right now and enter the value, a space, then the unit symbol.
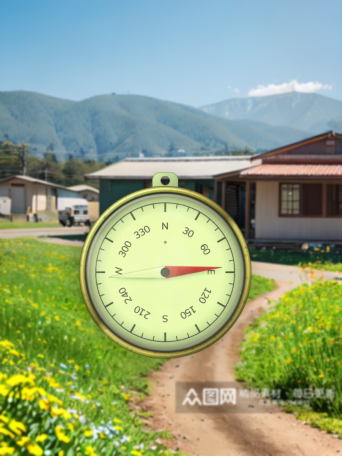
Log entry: 85 °
